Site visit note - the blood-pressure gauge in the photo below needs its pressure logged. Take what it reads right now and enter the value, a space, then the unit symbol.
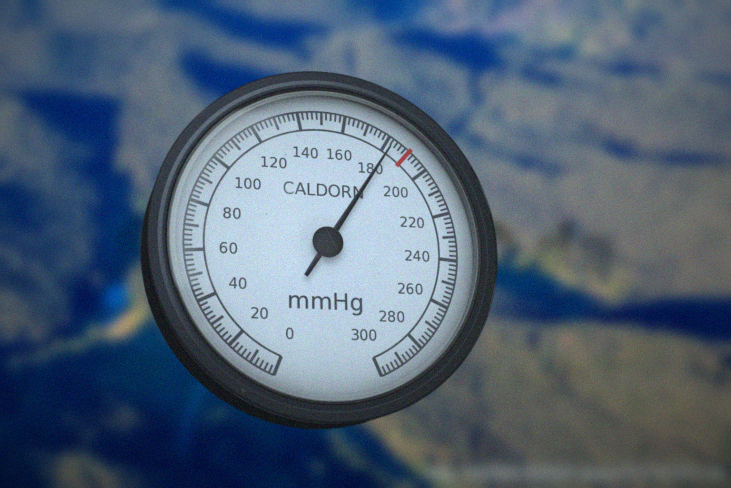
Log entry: 182 mmHg
